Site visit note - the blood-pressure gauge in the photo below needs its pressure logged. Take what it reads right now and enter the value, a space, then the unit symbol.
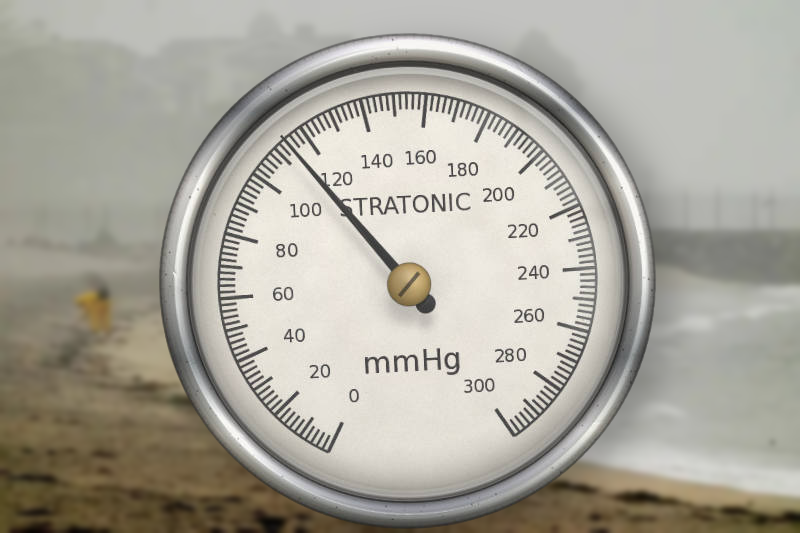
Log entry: 114 mmHg
